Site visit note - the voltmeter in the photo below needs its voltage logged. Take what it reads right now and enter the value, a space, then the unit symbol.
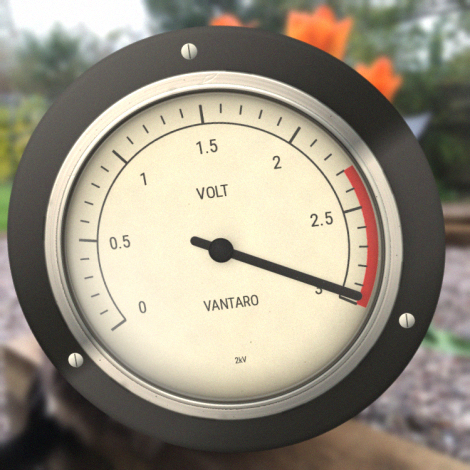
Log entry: 2.95 V
